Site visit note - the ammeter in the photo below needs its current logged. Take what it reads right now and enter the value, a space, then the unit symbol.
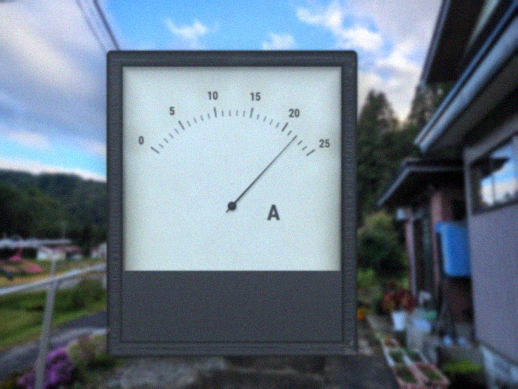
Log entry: 22 A
